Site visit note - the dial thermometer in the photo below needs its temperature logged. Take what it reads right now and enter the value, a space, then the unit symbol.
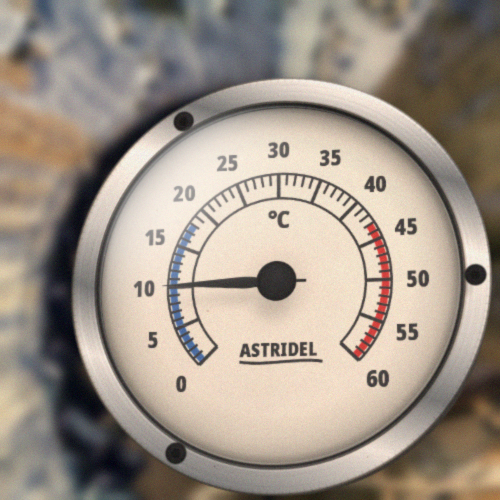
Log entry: 10 °C
